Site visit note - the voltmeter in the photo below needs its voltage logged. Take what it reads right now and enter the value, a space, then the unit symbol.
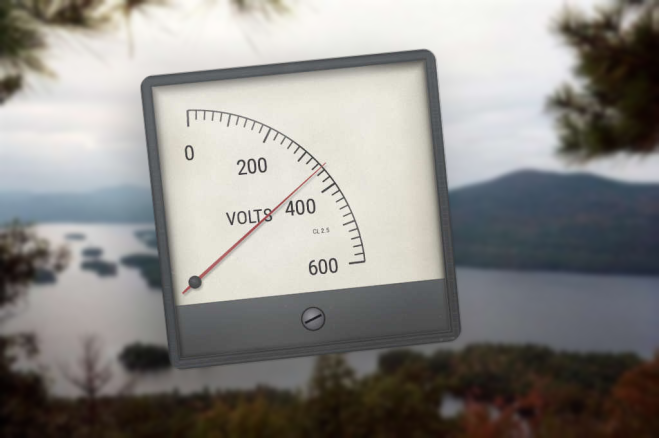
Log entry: 350 V
